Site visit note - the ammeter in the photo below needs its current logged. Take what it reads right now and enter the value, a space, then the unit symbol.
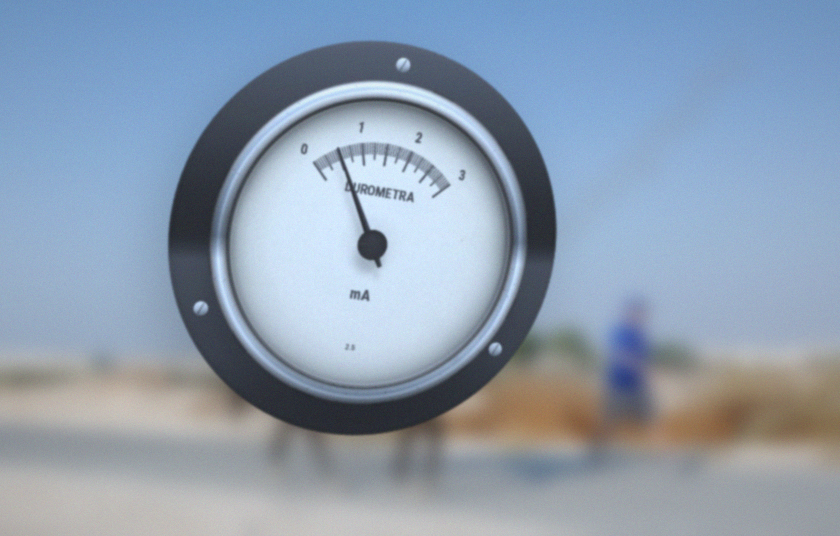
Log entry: 0.5 mA
